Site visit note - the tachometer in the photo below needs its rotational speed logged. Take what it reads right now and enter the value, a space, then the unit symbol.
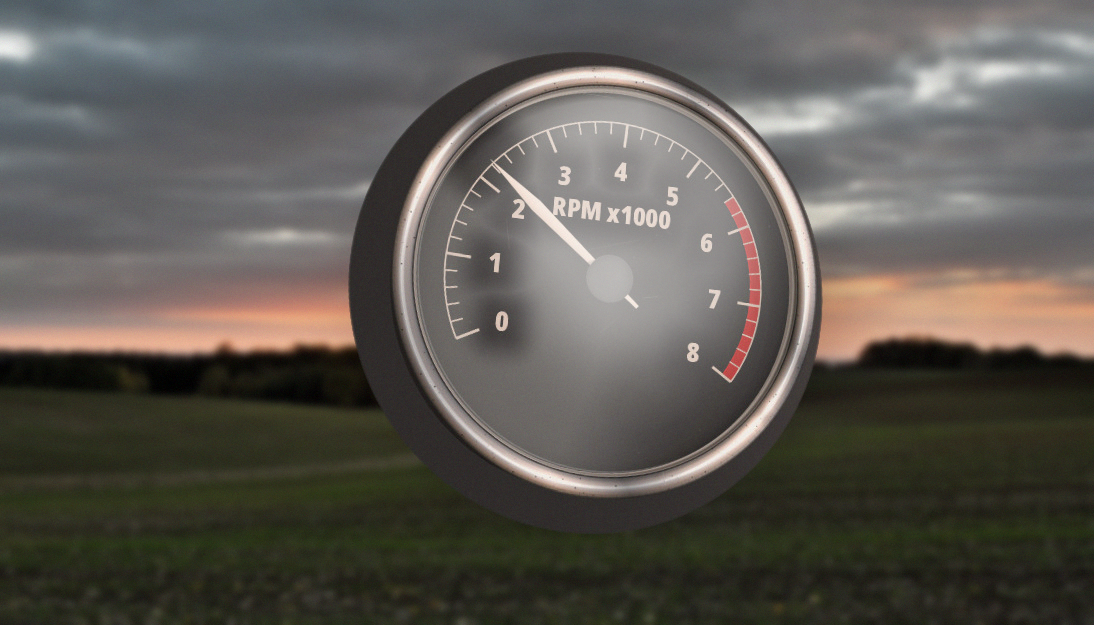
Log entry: 2200 rpm
